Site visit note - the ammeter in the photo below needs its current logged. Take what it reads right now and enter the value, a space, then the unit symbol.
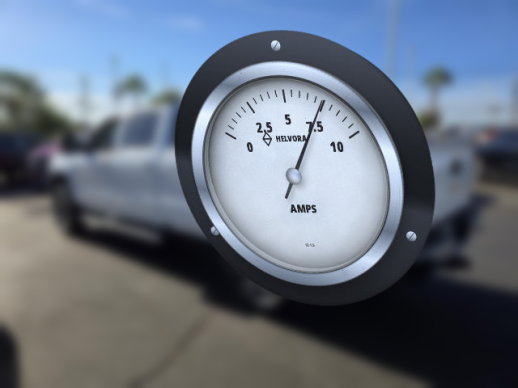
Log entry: 7.5 A
